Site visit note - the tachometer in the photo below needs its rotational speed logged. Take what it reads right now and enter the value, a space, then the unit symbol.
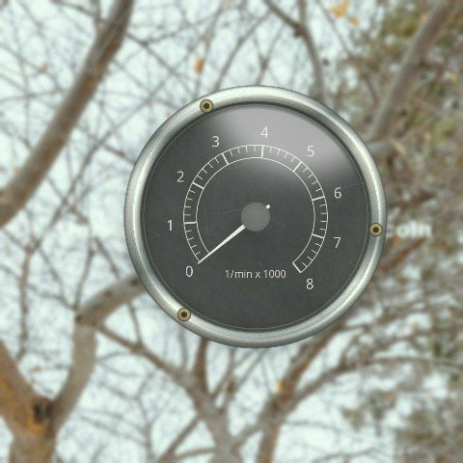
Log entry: 0 rpm
